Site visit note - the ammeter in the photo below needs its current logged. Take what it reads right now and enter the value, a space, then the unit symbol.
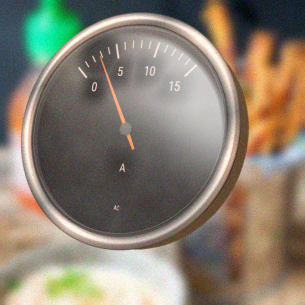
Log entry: 3 A
